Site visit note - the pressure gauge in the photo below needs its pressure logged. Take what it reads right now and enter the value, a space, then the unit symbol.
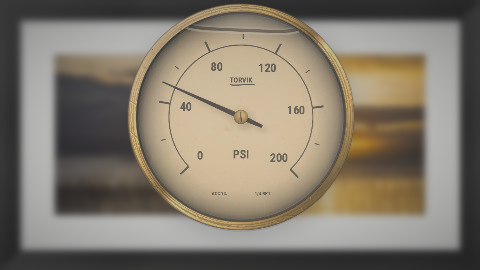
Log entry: 50 psi
